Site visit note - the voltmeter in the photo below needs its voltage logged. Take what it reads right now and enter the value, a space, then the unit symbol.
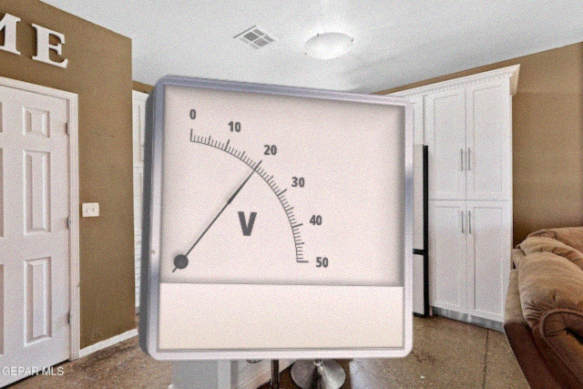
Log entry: 20 V
